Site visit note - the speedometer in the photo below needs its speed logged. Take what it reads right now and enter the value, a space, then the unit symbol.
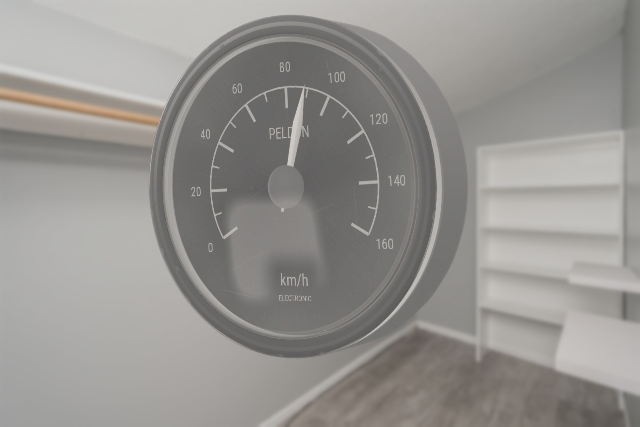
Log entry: 90 km/h
